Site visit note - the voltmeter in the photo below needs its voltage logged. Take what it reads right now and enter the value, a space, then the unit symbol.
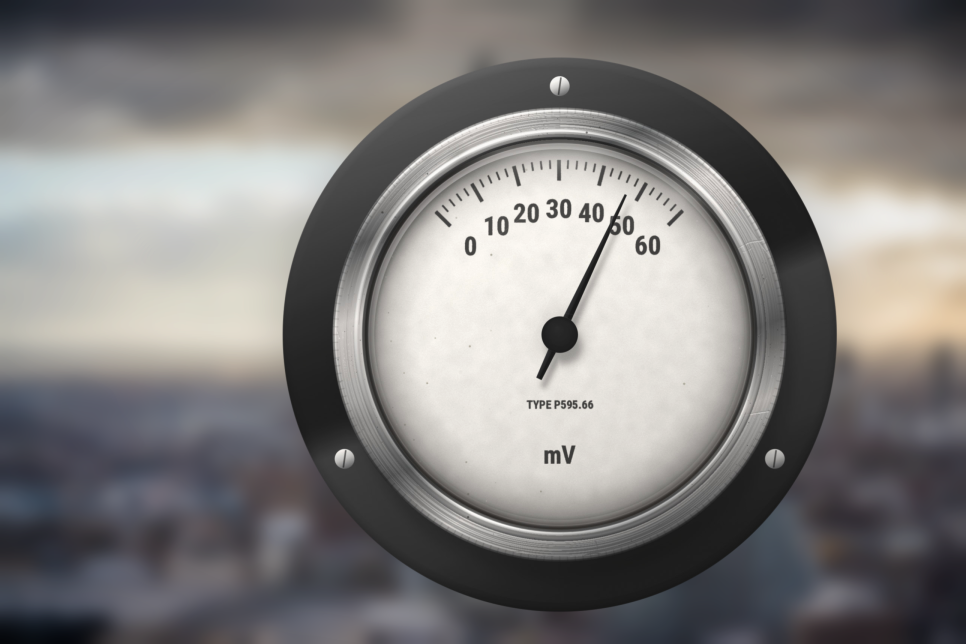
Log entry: 47 mV
